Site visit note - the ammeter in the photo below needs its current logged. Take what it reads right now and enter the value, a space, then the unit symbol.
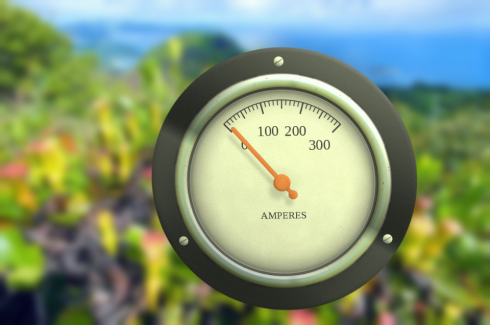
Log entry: 10 A
